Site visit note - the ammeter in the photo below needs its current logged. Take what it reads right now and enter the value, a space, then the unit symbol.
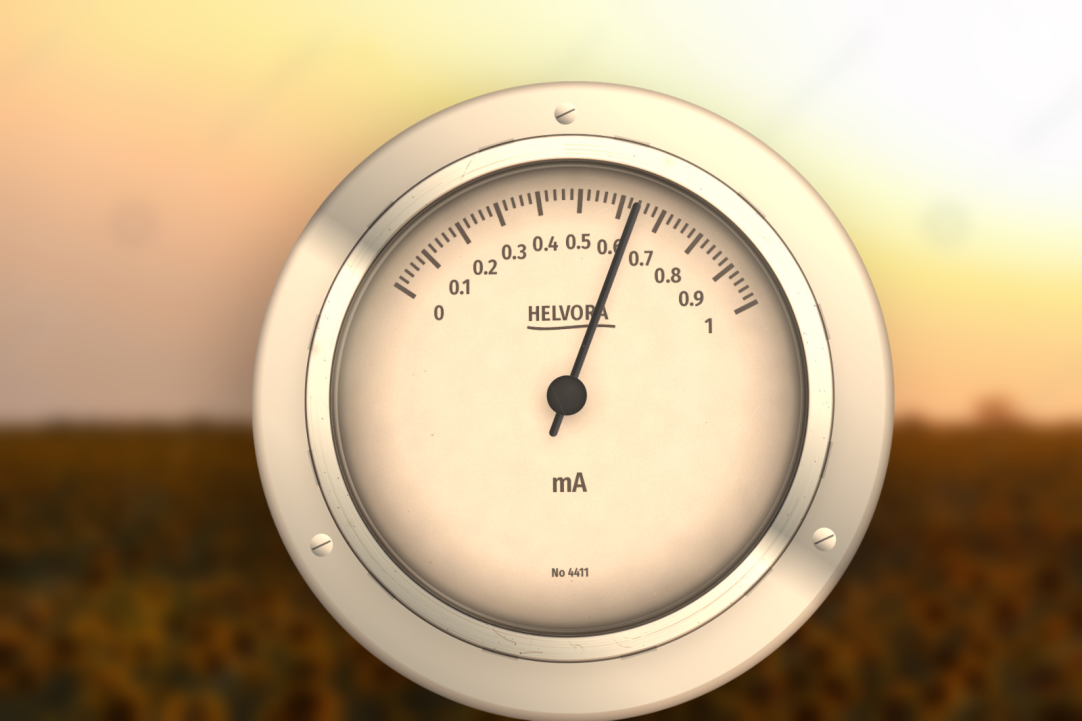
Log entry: 0.64 mA
